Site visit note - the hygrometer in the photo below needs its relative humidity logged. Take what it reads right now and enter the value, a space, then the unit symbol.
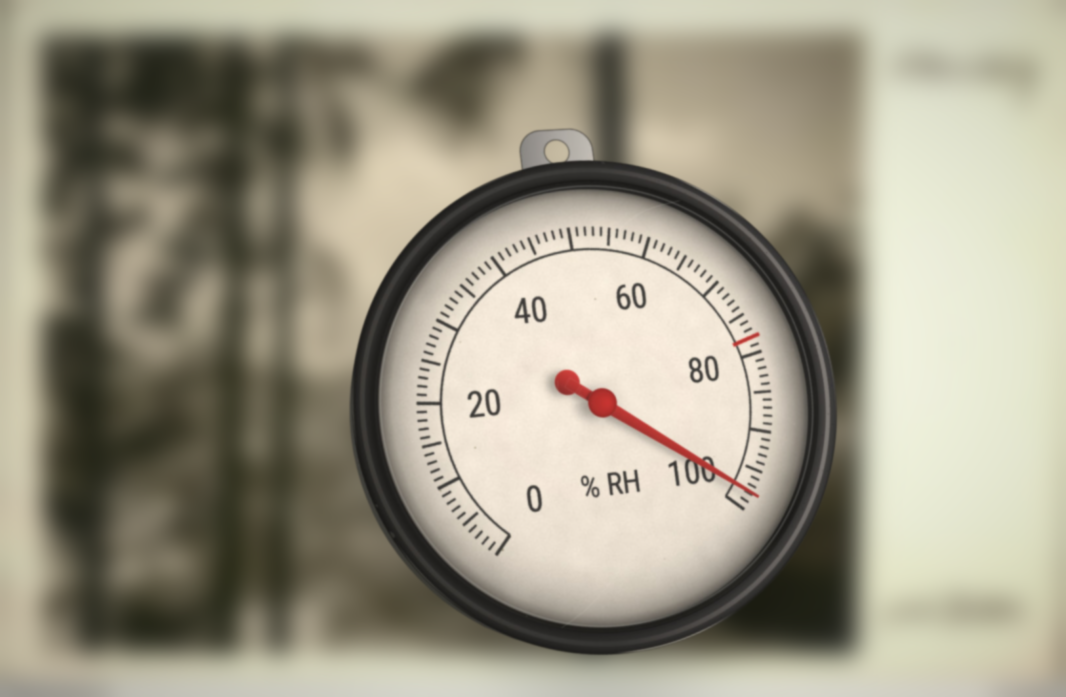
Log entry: 98 %
